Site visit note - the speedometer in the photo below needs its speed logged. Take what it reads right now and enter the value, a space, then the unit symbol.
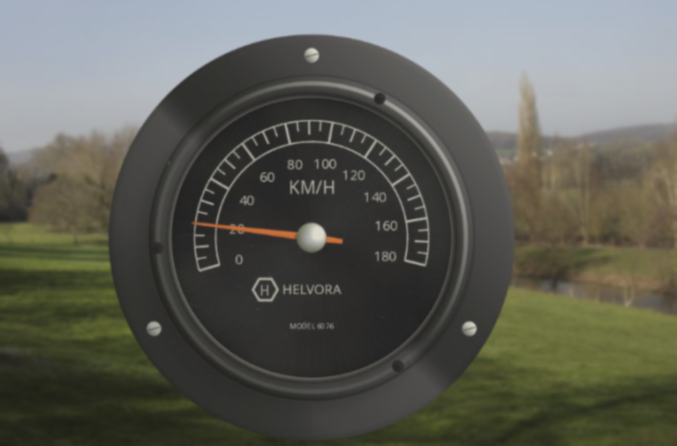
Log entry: 20 km/h
